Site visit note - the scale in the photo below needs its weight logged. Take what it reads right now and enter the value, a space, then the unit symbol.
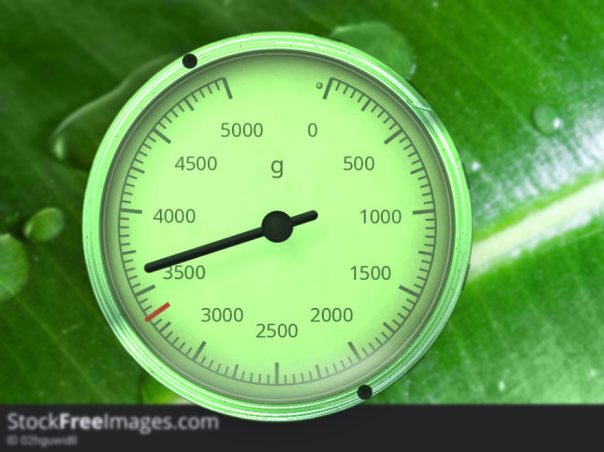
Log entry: 3625 g
